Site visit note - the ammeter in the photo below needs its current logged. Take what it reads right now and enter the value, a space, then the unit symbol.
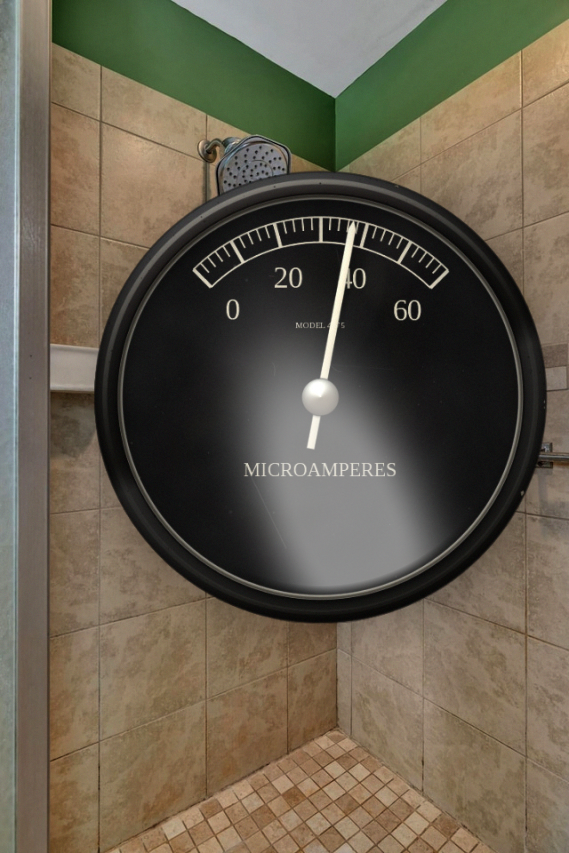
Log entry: 37 µA
